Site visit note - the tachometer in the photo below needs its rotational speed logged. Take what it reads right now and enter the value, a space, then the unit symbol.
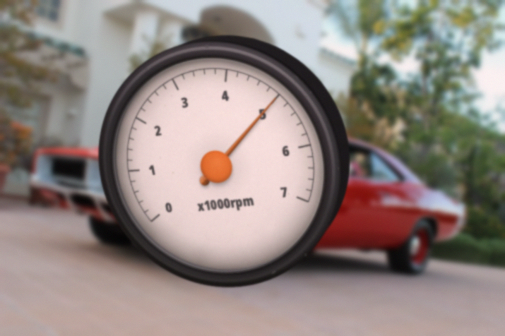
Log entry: 5000 rpm
